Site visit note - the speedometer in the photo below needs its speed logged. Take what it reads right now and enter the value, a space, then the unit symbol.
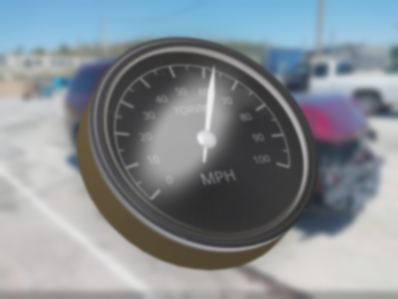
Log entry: 62.5 mph
